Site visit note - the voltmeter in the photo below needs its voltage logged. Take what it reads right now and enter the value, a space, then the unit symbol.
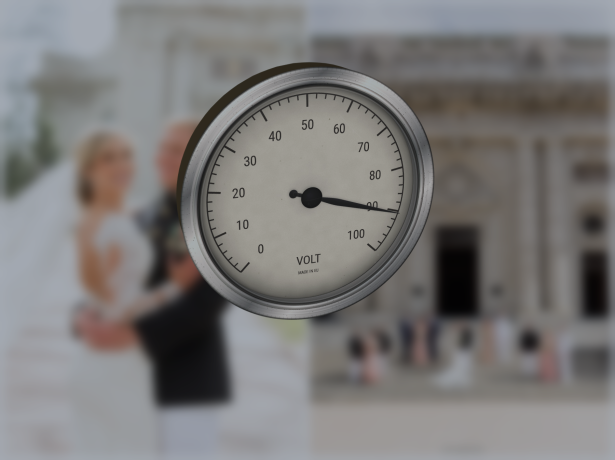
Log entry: 90 V
